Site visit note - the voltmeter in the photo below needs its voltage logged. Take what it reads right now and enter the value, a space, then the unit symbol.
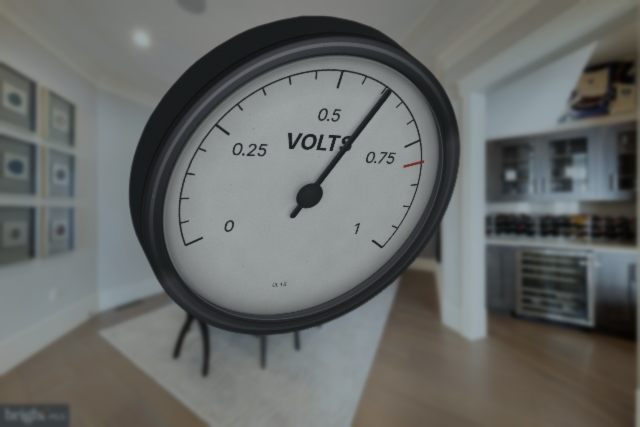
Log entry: 0.6 V
